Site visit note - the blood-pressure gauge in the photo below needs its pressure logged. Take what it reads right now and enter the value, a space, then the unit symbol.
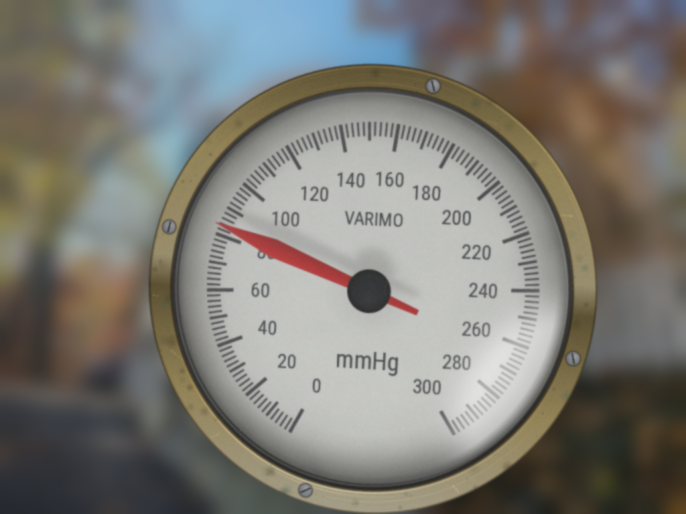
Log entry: 84 mmHg
